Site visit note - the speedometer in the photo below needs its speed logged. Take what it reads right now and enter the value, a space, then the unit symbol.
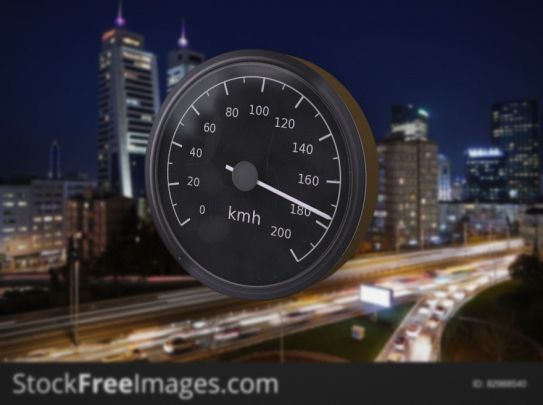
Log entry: 175 km/h
